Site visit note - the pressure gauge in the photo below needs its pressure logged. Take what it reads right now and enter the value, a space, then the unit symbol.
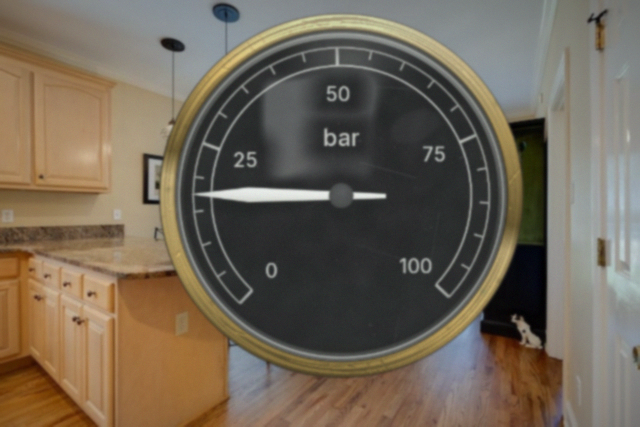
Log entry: 17.5 bar
